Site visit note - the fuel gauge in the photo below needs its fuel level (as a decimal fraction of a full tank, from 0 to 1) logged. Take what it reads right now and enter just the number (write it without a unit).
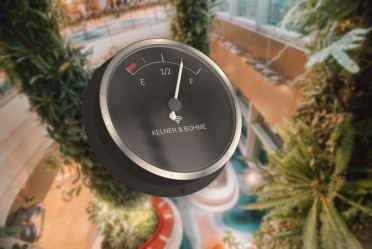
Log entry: 0.75
